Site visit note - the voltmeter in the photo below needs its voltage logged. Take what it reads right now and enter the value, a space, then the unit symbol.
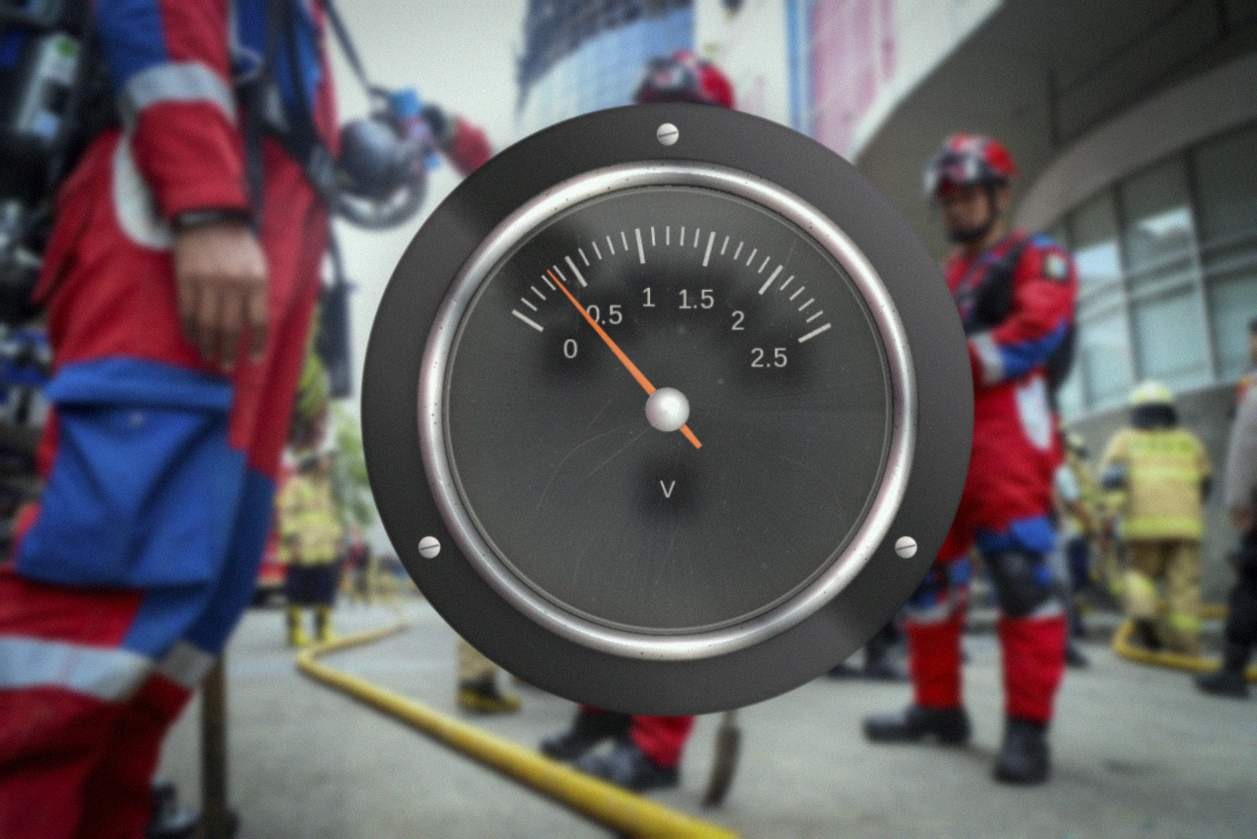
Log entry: 0.35 V
